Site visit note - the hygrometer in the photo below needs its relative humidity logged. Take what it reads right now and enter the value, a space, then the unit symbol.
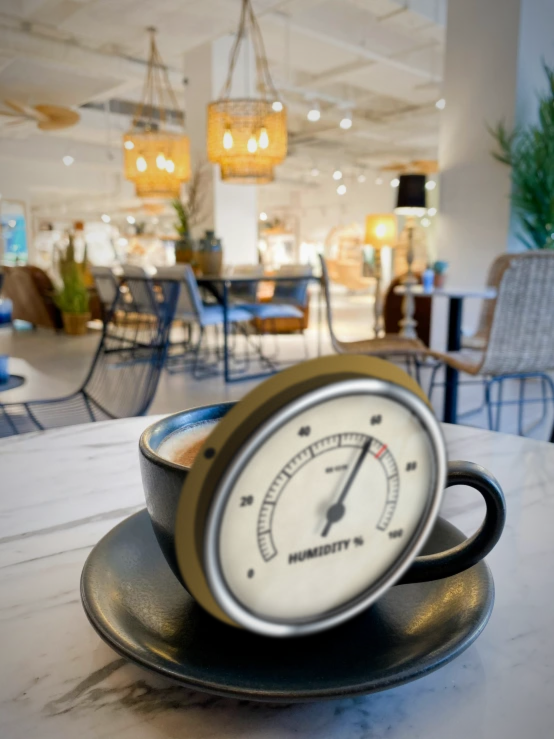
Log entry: 60 %
